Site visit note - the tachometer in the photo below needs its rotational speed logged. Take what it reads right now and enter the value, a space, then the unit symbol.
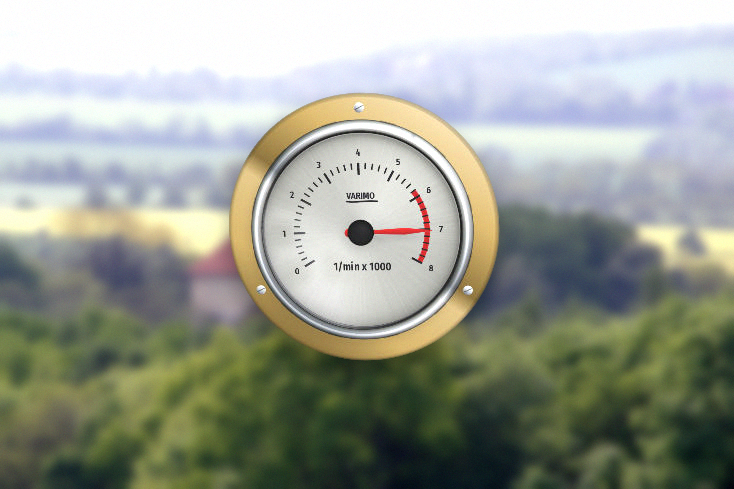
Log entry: 7000 rpm
